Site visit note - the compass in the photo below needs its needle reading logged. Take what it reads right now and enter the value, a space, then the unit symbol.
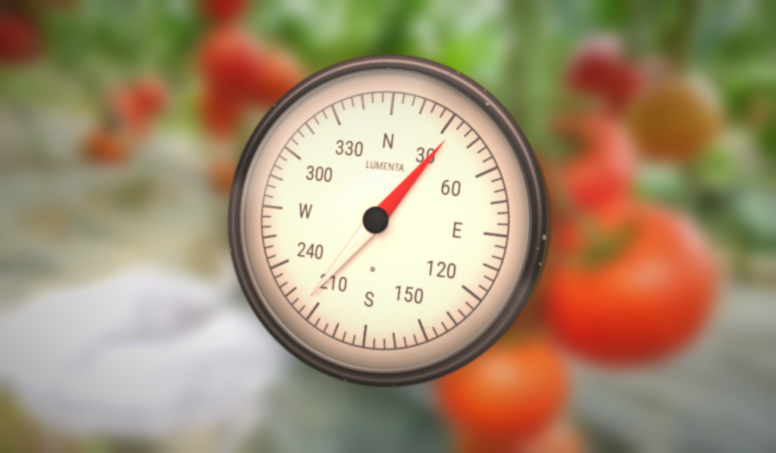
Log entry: 35 °
